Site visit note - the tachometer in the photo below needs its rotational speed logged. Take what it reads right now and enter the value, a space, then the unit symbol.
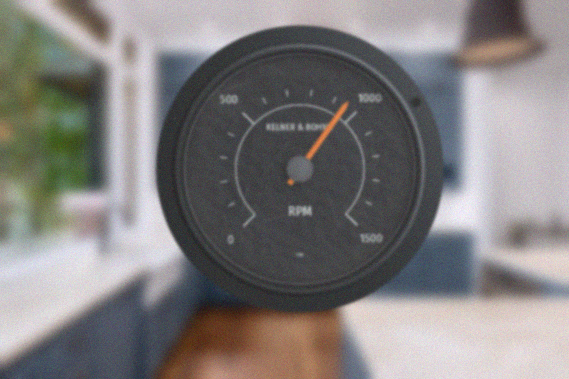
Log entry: 950 rpm
